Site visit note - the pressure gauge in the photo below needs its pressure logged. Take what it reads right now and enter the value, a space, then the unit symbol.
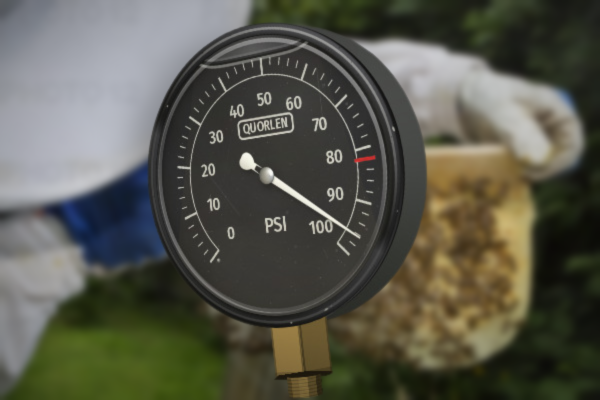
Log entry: 96 psi
